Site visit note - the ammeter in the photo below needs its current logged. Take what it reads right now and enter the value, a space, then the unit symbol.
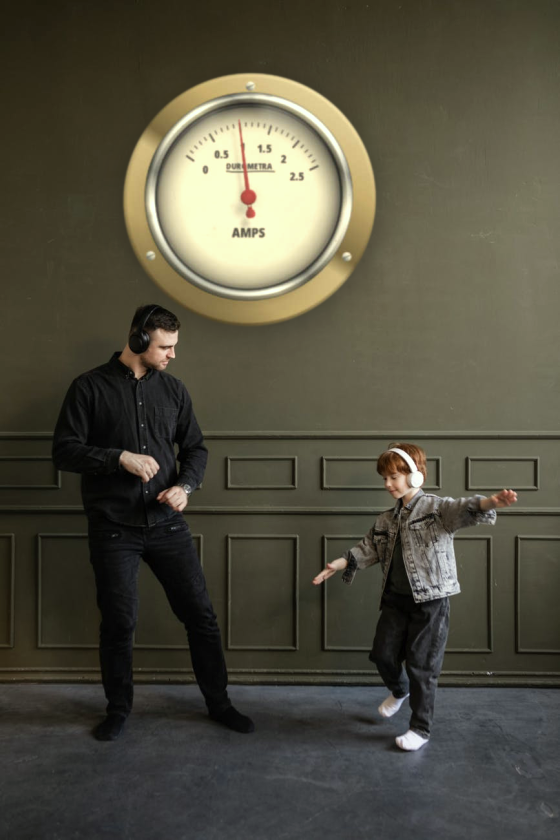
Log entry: 1 A
